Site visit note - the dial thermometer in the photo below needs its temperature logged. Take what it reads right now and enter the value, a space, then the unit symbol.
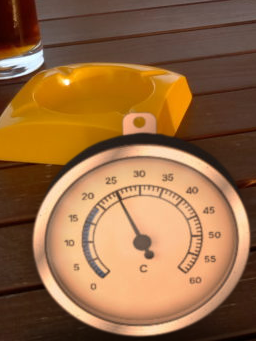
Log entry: 25 °C
